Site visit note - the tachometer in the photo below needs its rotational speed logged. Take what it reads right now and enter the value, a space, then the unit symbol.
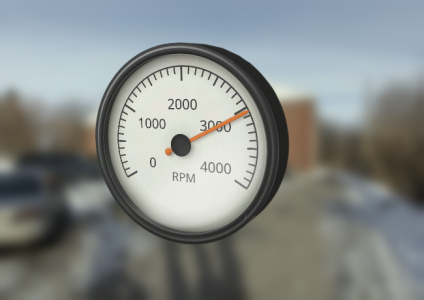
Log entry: 3050 rpm
